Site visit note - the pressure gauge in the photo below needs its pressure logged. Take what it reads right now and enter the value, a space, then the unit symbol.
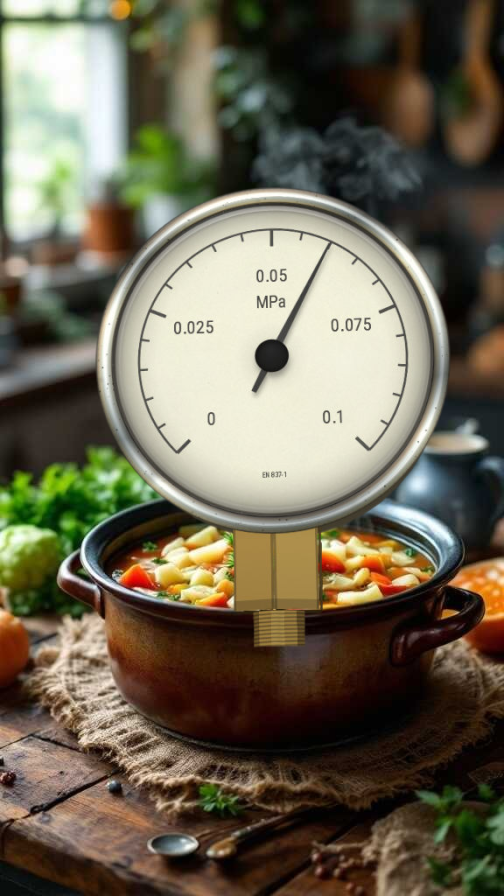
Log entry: 0.06 MPa
